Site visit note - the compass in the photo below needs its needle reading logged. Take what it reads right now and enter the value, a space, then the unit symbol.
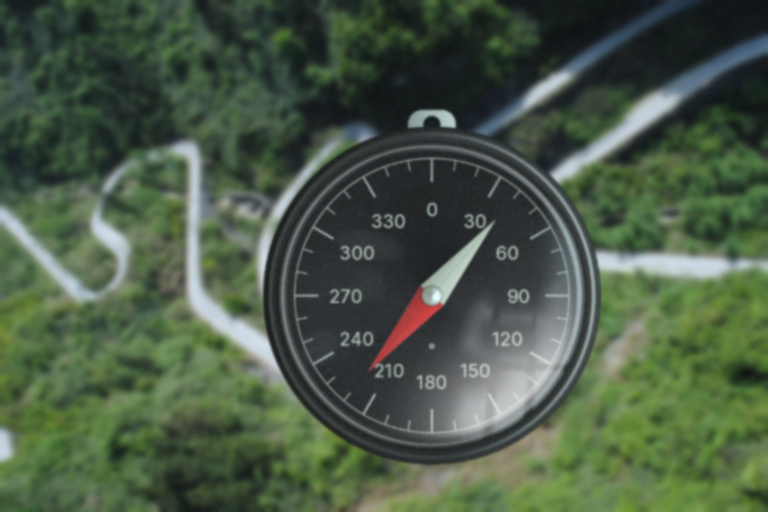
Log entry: 220 °
